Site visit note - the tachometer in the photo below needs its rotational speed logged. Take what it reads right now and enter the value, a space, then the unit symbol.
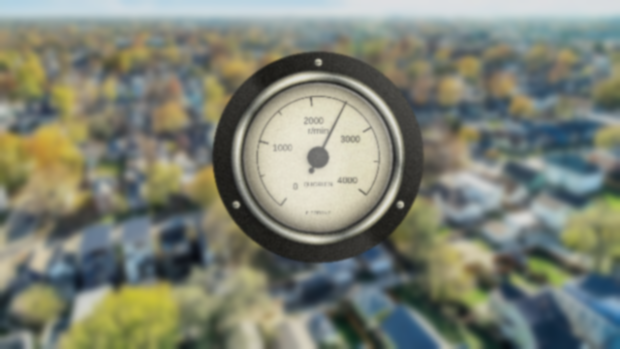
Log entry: 2500 rpm
